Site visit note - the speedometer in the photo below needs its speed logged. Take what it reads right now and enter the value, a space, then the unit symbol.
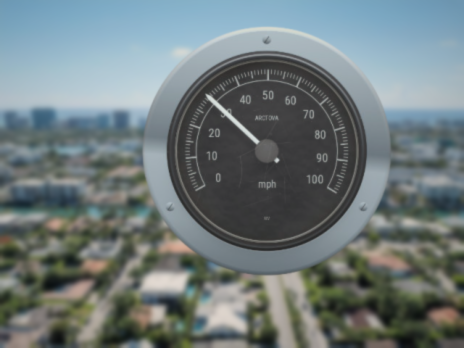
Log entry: 30 mph
